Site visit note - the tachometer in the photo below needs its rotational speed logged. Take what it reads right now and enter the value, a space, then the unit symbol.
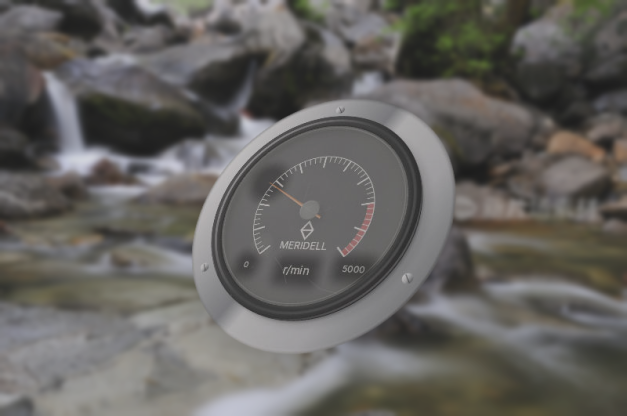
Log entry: 1400 rpm
